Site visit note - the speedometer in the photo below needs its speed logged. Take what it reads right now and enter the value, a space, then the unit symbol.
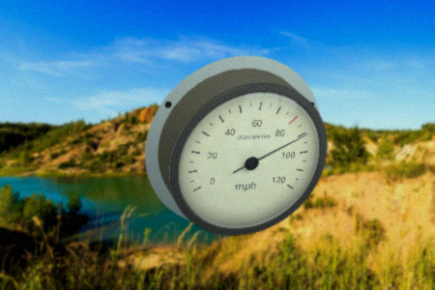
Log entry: 90 mph
